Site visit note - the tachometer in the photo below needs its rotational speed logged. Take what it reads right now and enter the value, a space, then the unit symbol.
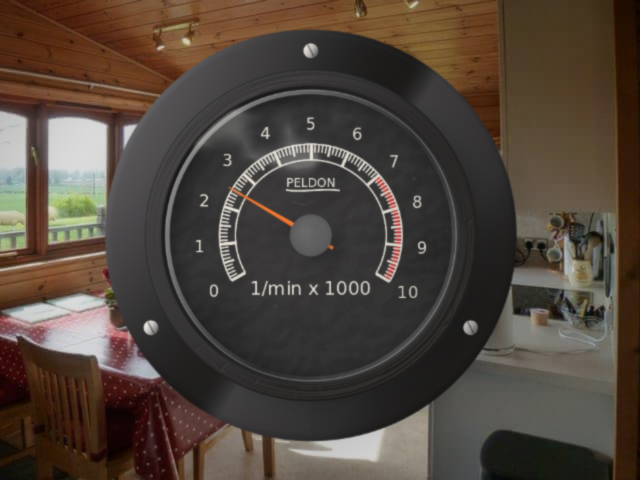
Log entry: 2500 rpm
